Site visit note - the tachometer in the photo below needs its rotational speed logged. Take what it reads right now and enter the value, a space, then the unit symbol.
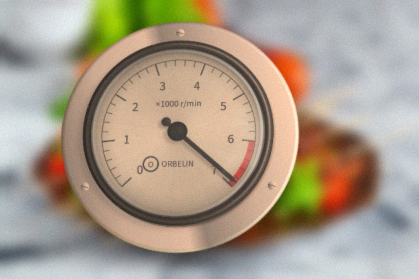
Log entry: 6900 rpm
